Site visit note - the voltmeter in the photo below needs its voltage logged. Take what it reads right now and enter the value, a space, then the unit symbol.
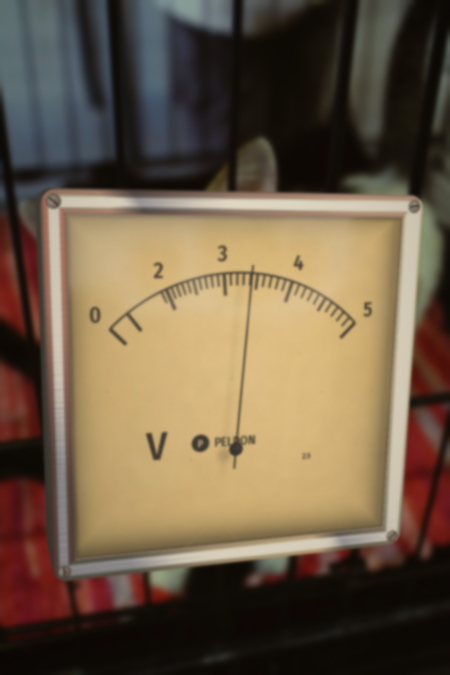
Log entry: 3.4 V
